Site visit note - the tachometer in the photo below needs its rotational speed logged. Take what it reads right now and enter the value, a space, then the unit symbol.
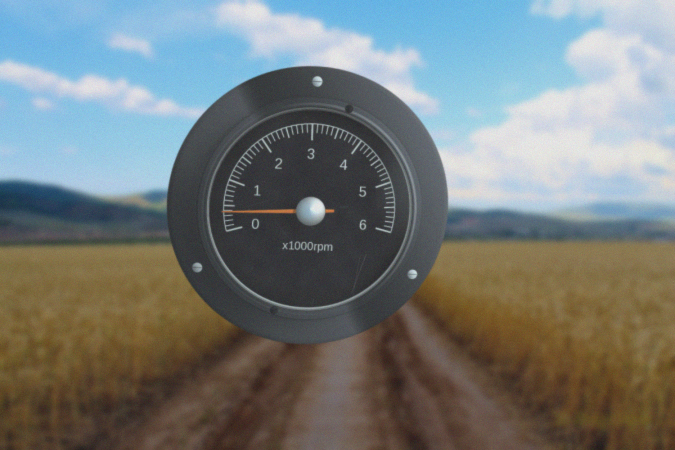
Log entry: 400 rpm
